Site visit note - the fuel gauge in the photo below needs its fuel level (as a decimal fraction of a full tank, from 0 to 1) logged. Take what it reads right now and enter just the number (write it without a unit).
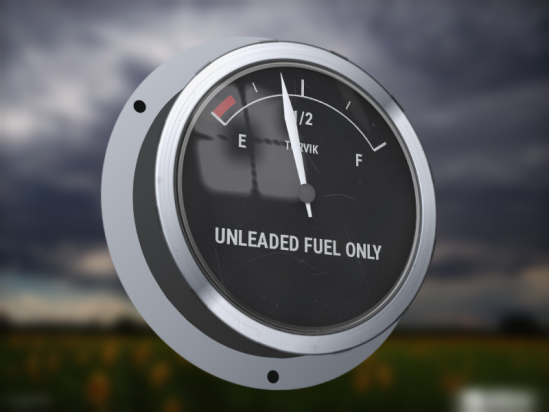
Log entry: 0.375
